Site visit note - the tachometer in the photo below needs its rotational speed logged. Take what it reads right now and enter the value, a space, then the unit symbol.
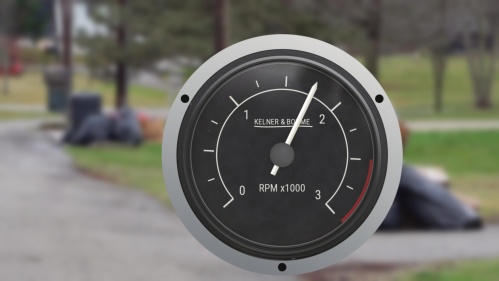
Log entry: 1750 rpm
